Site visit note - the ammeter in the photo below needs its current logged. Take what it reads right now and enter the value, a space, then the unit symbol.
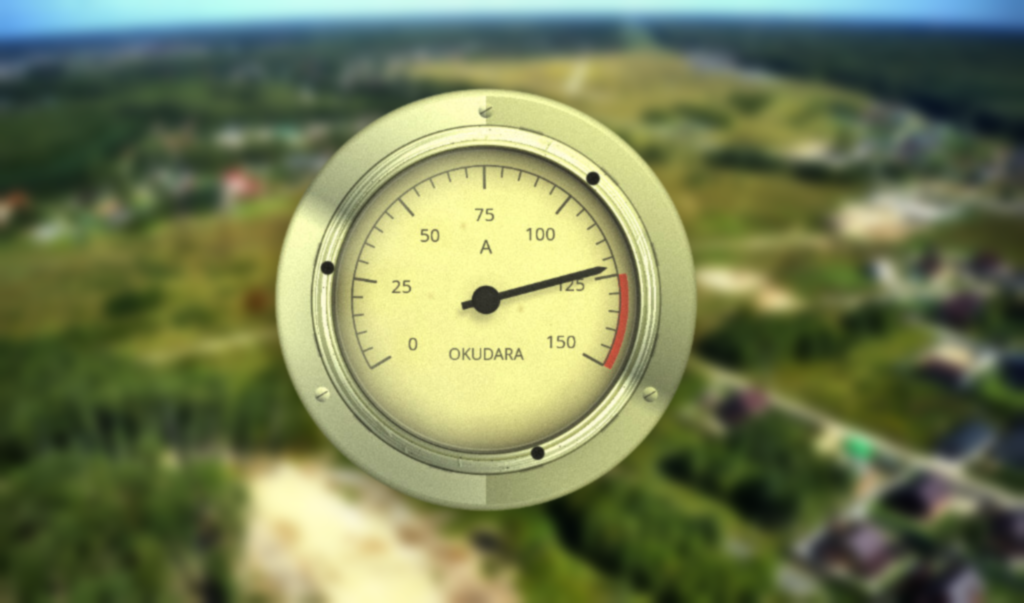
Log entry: 122.5 A
